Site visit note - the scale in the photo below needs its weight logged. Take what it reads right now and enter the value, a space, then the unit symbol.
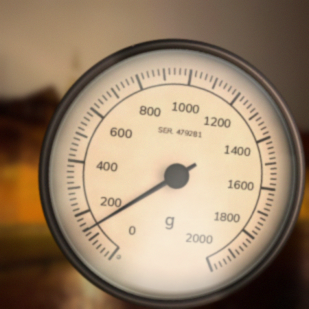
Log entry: 140 g
